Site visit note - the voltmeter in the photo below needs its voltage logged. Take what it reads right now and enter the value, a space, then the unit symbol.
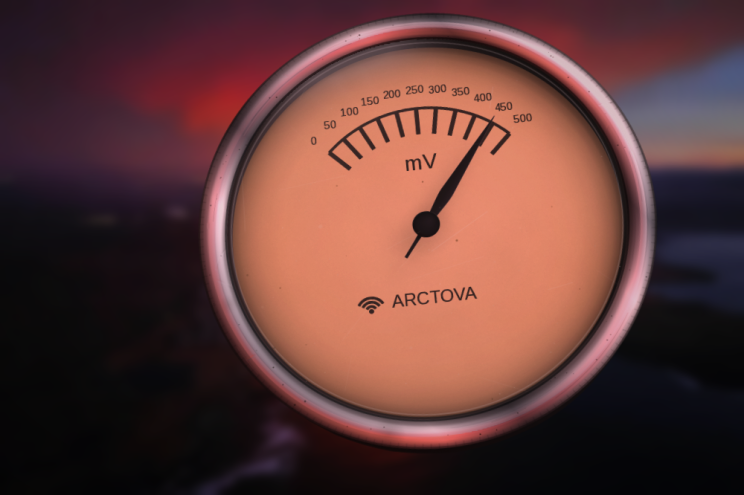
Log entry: 450 mV
